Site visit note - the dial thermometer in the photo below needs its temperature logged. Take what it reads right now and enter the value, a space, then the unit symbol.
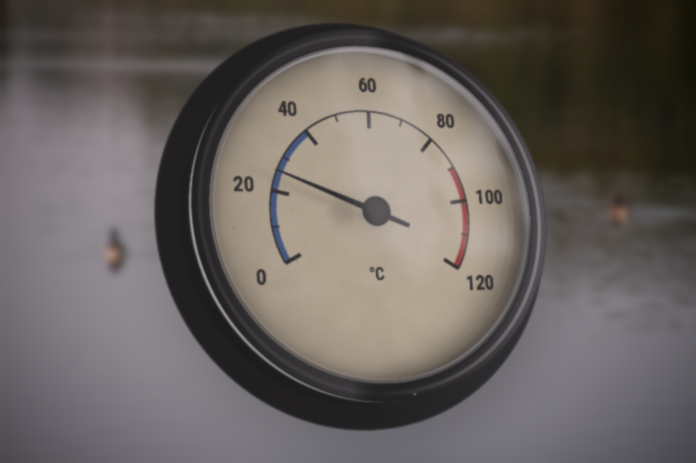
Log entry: 25 °C
